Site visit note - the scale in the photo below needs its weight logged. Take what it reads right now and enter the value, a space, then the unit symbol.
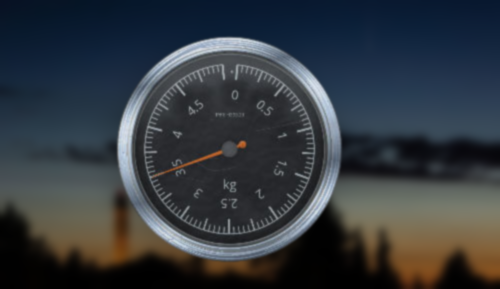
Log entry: 3.5 kg
